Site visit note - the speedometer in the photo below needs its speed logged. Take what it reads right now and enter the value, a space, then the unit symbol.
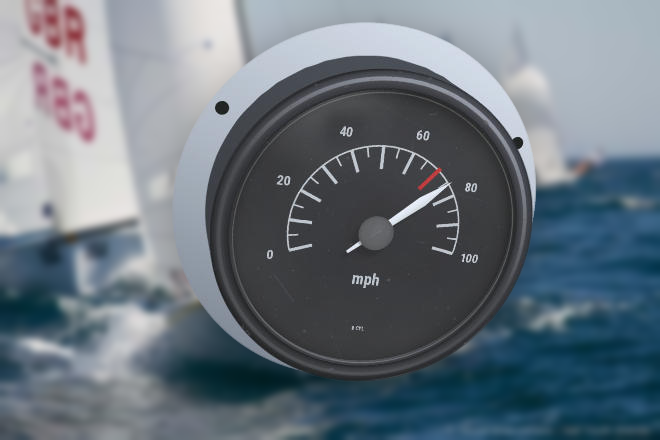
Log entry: 75 mph
